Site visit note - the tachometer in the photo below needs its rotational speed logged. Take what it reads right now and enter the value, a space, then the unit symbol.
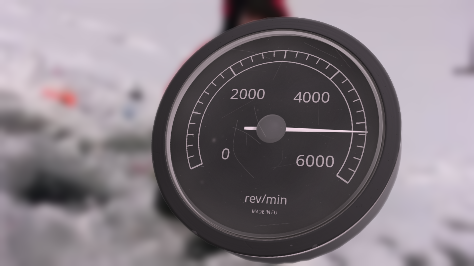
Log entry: 5200 rpm
